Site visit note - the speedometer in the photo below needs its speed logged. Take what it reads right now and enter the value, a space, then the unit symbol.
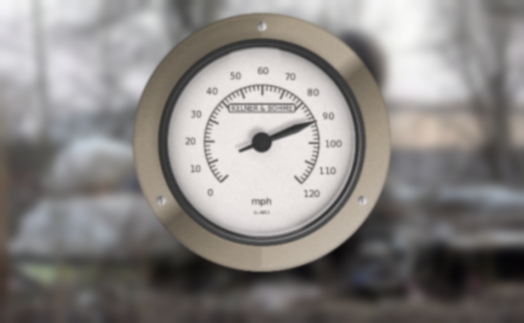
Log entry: 90 mph
